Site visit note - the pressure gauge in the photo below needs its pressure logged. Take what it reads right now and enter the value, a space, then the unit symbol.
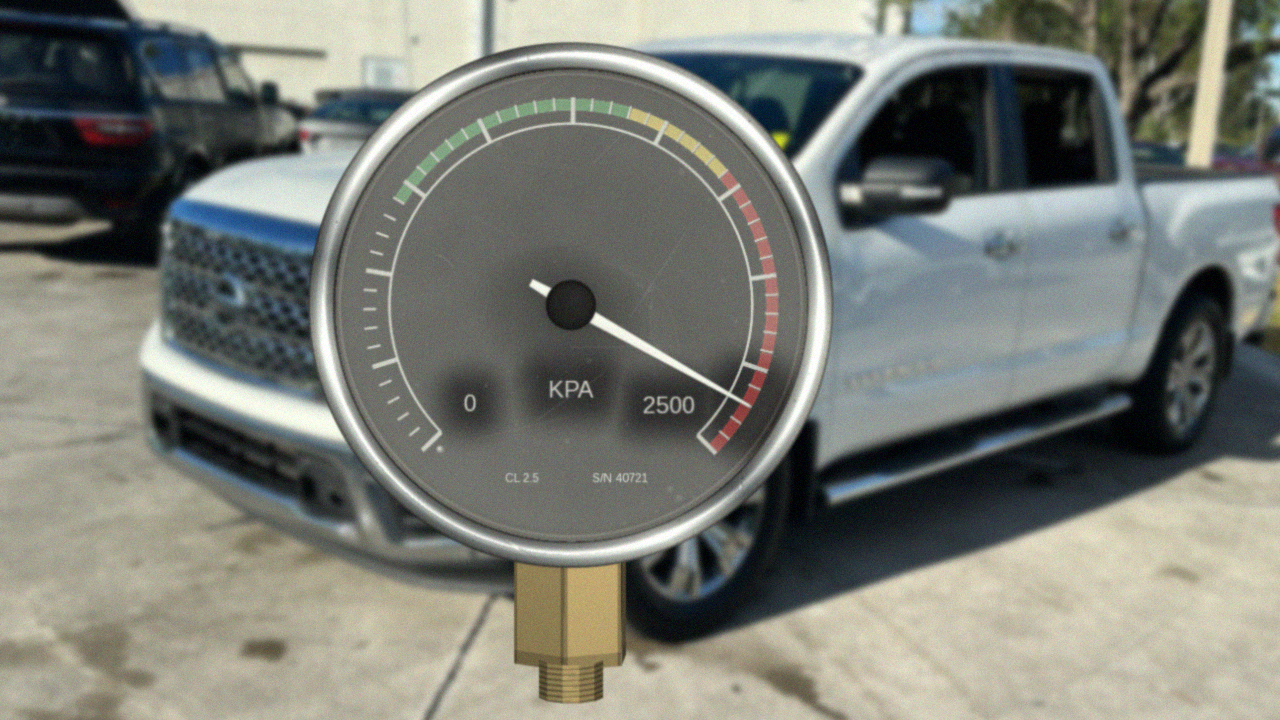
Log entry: 2350 kPa
